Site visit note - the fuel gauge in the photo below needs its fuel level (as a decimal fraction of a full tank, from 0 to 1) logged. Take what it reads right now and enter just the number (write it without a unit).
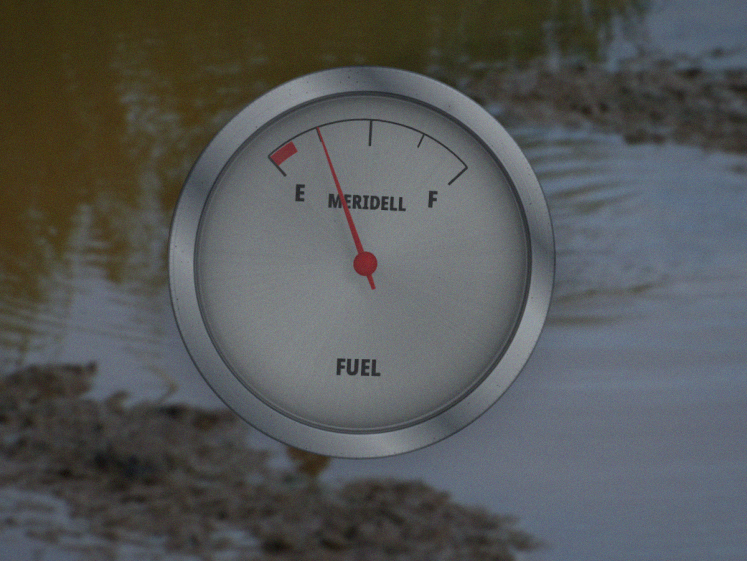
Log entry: 0.25
